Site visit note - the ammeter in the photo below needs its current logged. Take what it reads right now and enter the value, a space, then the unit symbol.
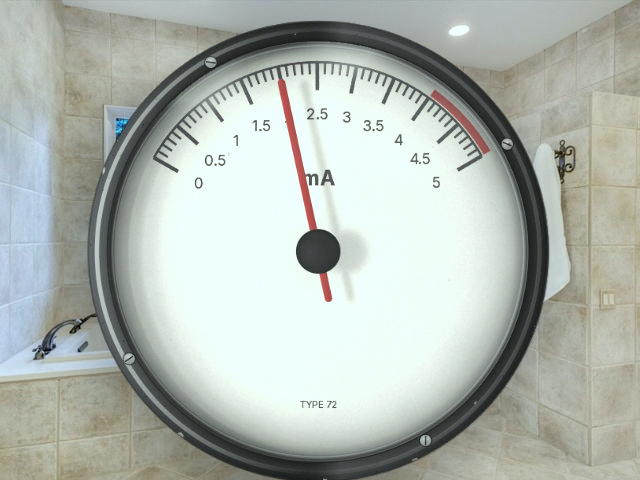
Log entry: 2 mA
